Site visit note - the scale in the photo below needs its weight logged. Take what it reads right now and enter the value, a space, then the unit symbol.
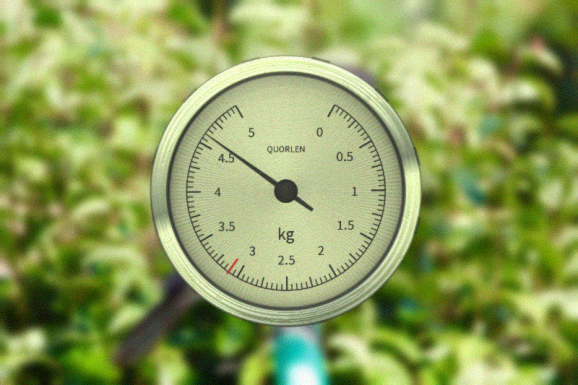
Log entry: 4.6 kg
